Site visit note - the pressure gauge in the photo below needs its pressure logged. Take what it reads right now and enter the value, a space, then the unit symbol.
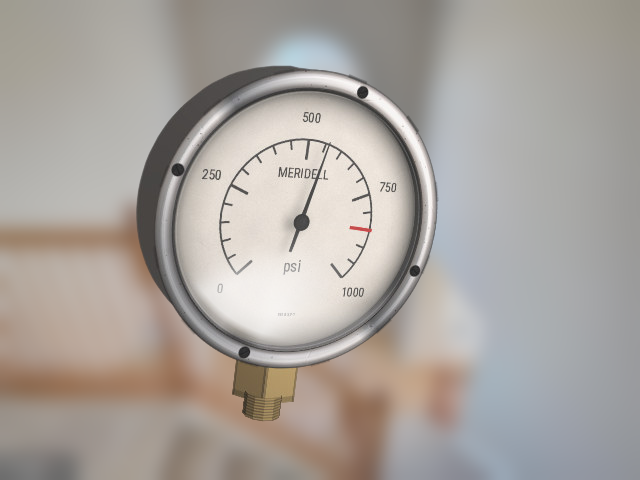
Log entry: 550 psi
